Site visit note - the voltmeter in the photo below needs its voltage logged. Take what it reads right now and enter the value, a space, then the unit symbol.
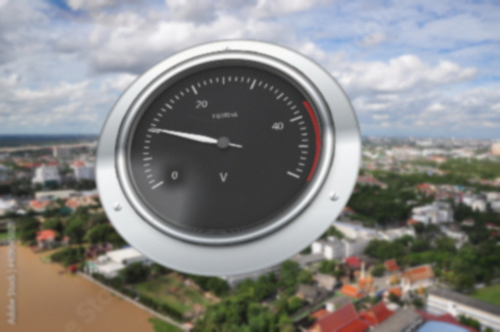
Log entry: 10 V
